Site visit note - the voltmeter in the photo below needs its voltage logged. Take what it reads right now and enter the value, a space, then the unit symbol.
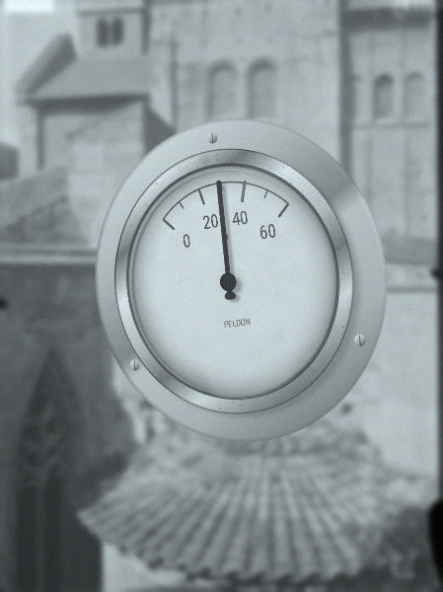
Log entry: 30 V
